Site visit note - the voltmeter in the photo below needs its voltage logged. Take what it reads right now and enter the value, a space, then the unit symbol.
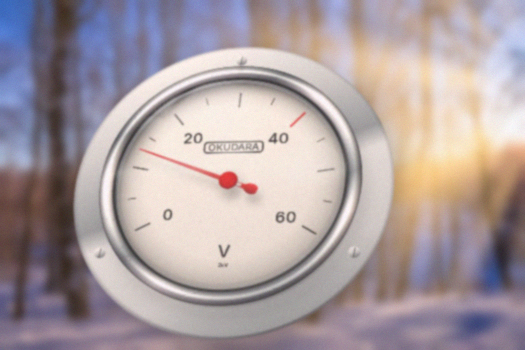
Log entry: 12.5 V
